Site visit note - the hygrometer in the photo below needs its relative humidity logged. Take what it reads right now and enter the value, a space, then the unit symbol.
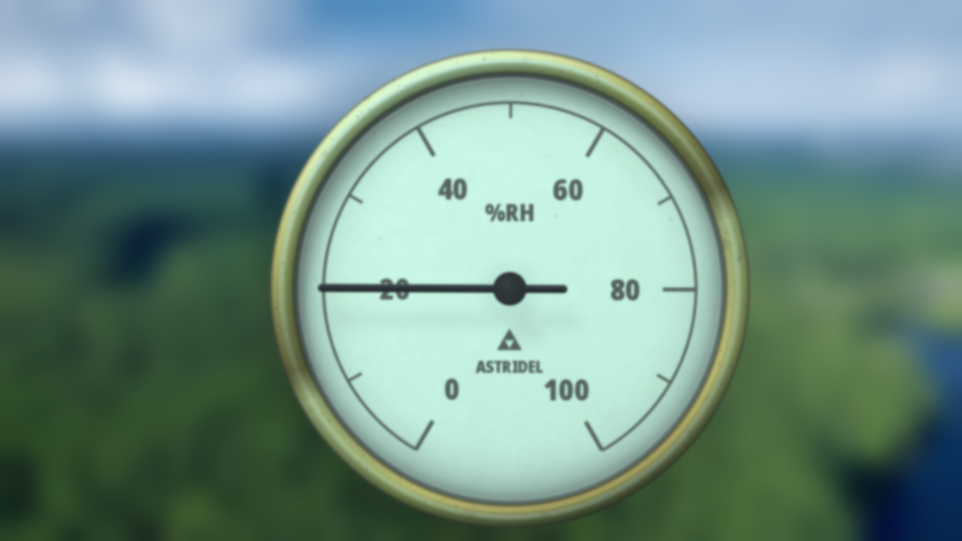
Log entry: 20 %
